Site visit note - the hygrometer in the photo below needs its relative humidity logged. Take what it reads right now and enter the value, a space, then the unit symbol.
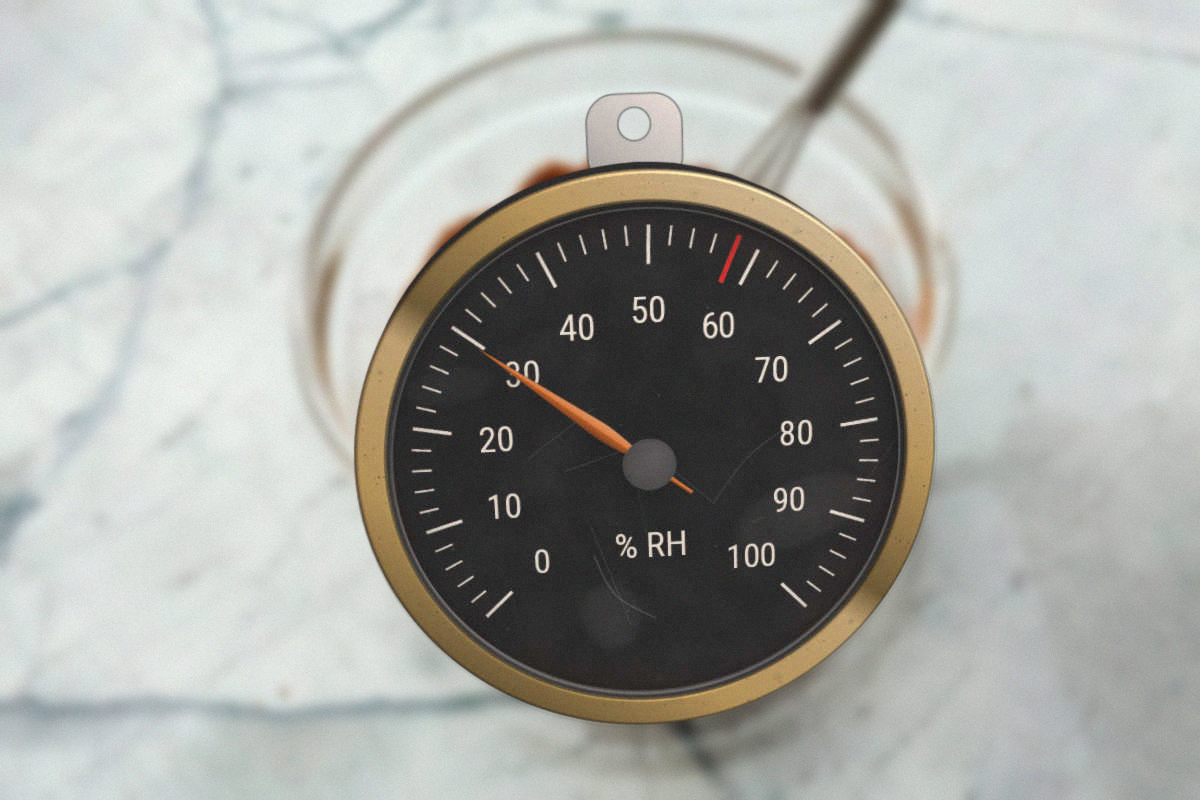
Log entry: 30 %
